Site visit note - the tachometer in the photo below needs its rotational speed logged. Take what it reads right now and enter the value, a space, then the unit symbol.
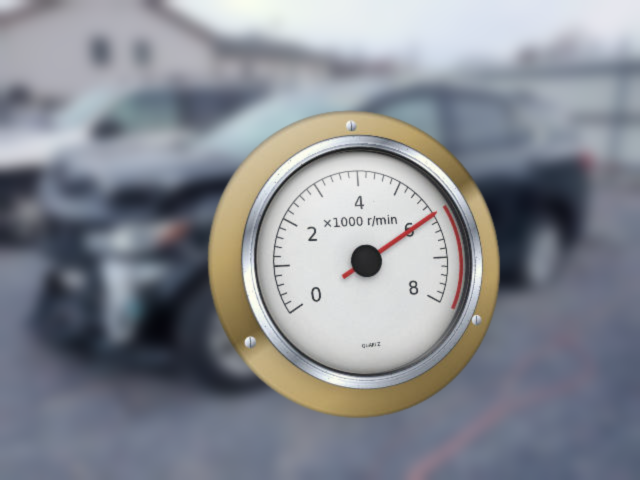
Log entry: 6000 rpm
